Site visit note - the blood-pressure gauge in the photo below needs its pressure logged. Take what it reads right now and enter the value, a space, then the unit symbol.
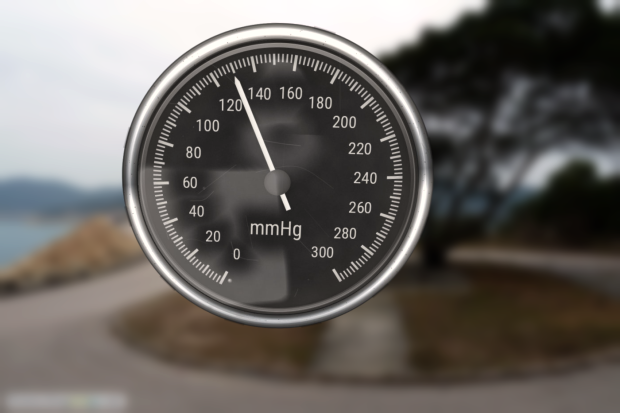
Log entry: 130 mmHg
